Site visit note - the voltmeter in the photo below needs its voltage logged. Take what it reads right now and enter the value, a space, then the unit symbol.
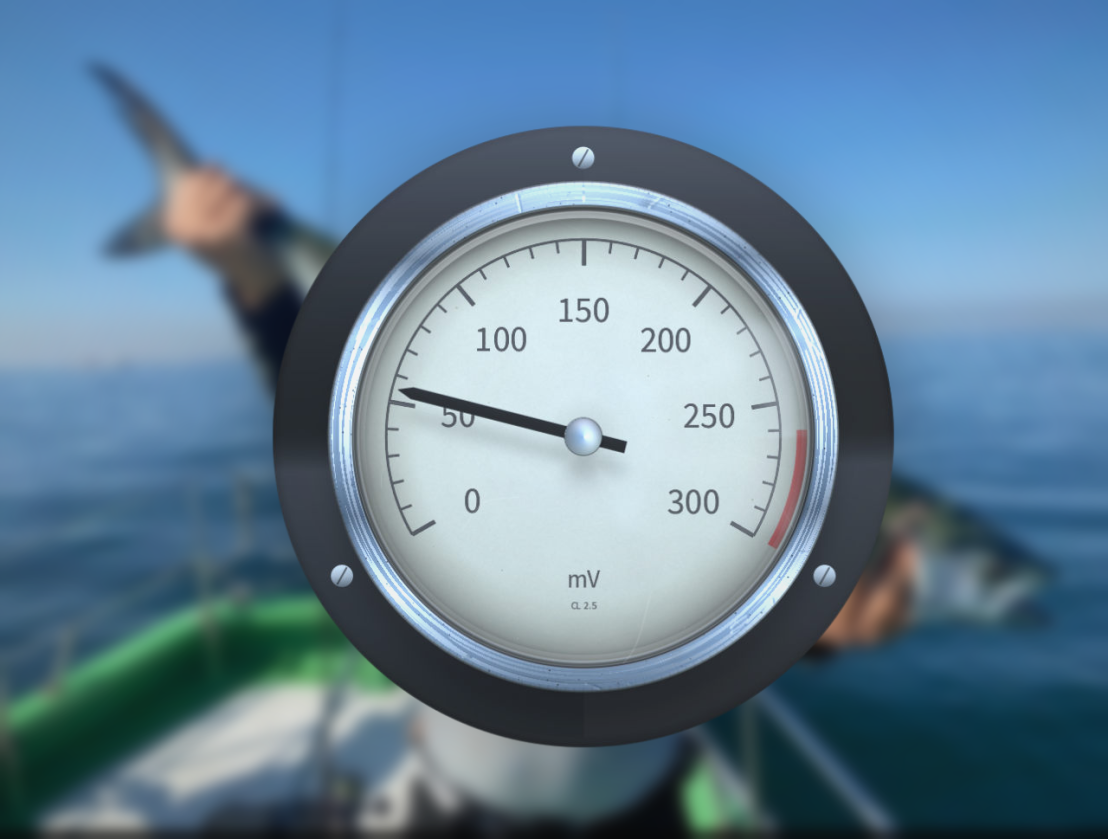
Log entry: 55 mV
